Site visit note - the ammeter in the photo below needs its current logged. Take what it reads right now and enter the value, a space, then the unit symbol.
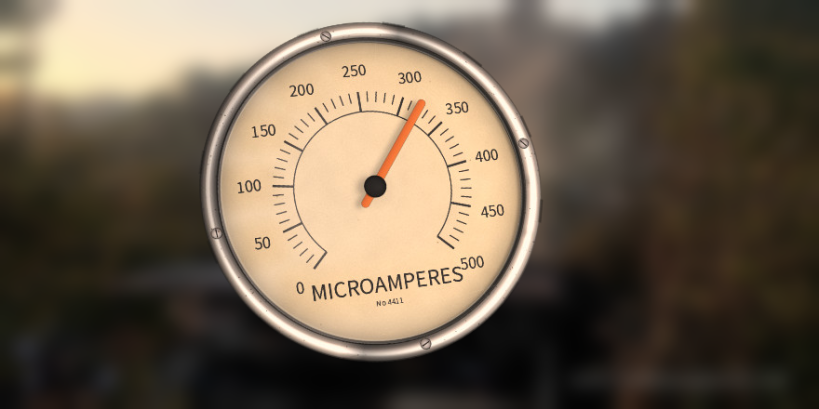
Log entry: 320 µA
